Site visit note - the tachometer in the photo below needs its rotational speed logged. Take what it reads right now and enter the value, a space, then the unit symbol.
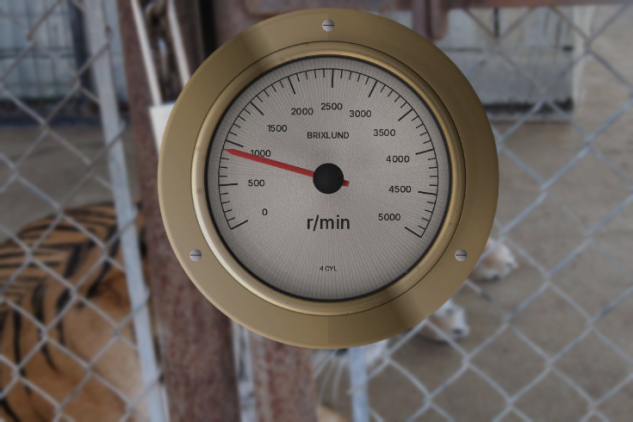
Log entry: 900 rpm
